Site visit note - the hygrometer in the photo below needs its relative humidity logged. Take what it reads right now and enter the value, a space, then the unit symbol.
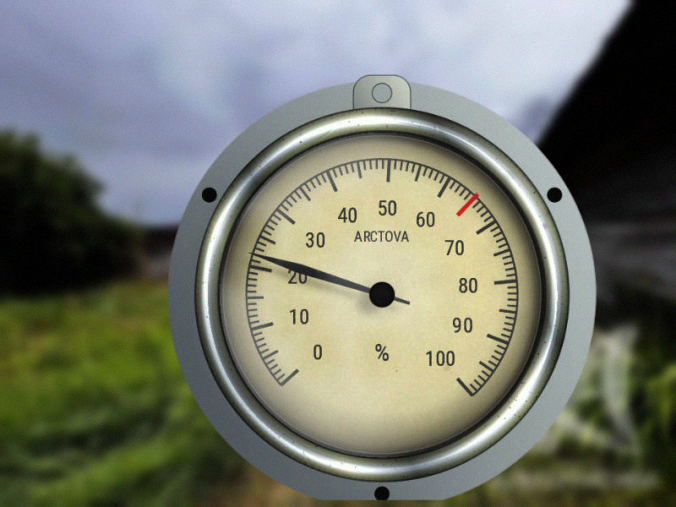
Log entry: 22 %
